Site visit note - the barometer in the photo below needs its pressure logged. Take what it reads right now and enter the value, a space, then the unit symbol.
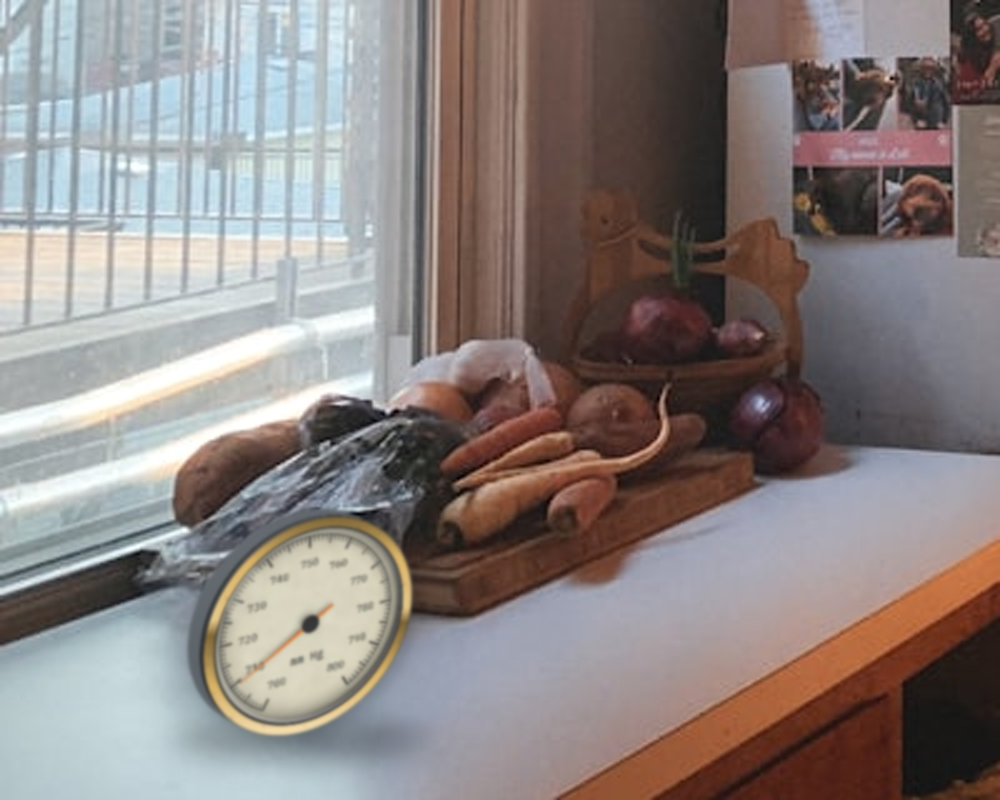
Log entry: 710 mmHg
